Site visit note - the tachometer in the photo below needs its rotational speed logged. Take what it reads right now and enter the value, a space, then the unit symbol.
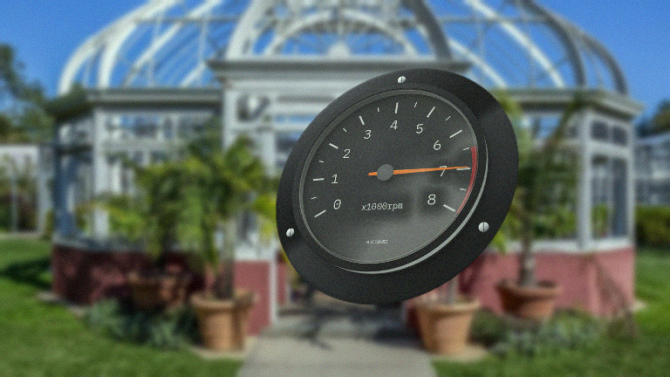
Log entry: 7000 rpm
